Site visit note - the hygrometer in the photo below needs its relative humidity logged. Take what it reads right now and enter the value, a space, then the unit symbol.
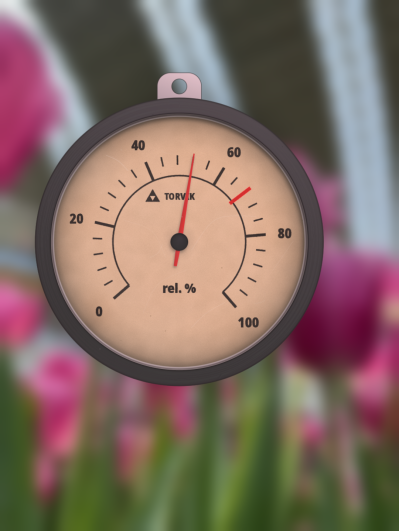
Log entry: 52 %
